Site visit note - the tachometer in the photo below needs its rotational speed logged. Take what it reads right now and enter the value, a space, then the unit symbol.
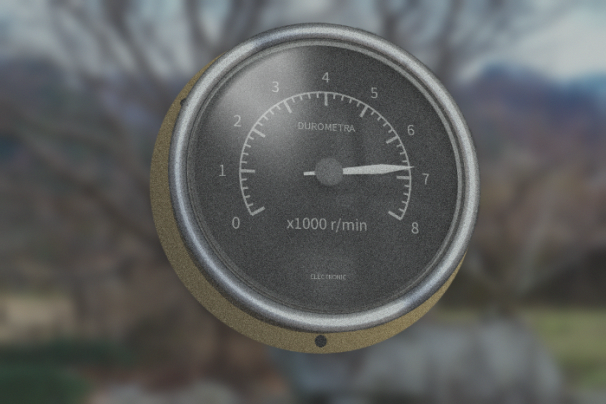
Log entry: 6800 rpm
